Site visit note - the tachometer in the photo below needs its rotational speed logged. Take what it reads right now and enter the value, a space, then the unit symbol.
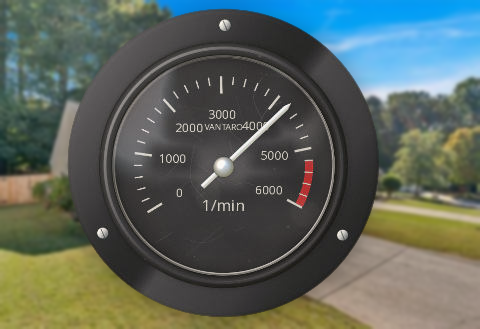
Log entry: 4200 rpm
